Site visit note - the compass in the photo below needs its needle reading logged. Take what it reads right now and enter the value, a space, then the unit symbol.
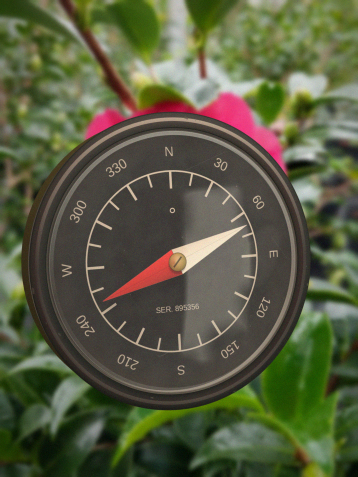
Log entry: 247.5 °
